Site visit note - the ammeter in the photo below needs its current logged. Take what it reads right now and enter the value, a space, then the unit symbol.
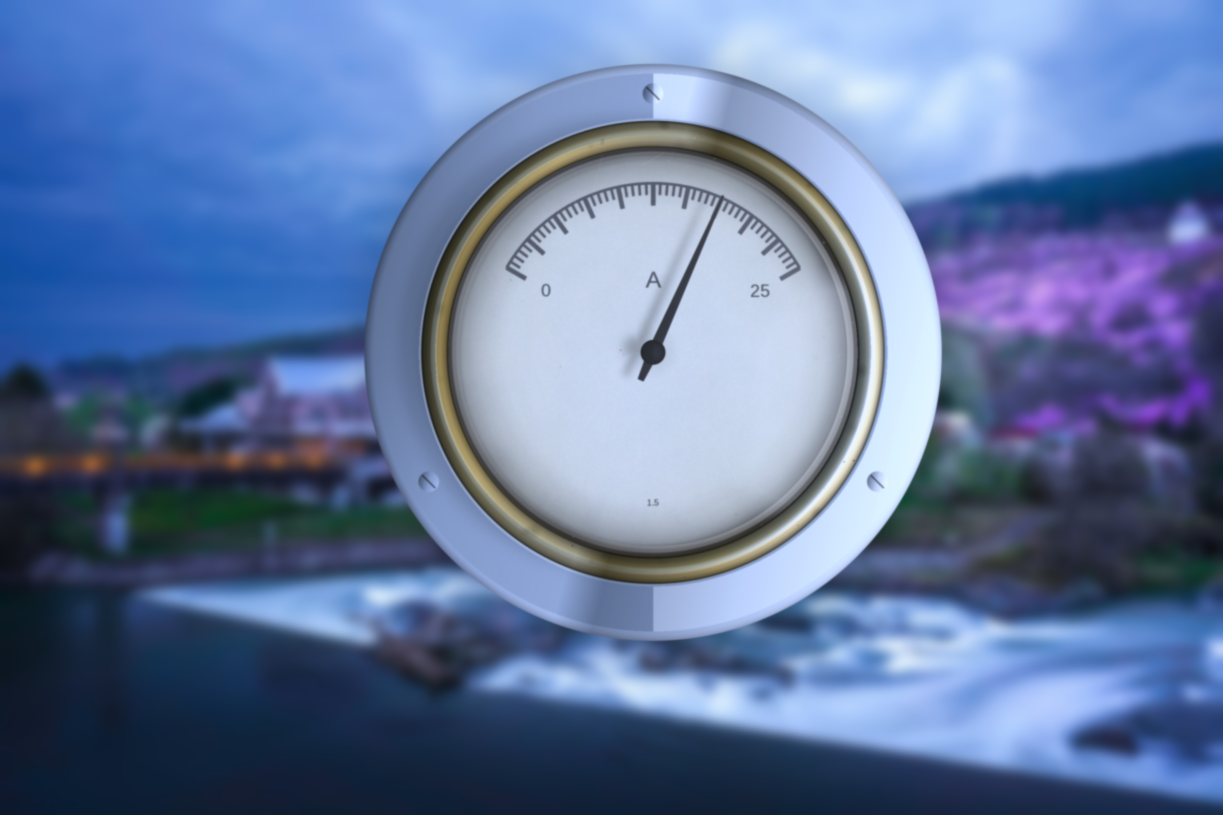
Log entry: 17.5 A
